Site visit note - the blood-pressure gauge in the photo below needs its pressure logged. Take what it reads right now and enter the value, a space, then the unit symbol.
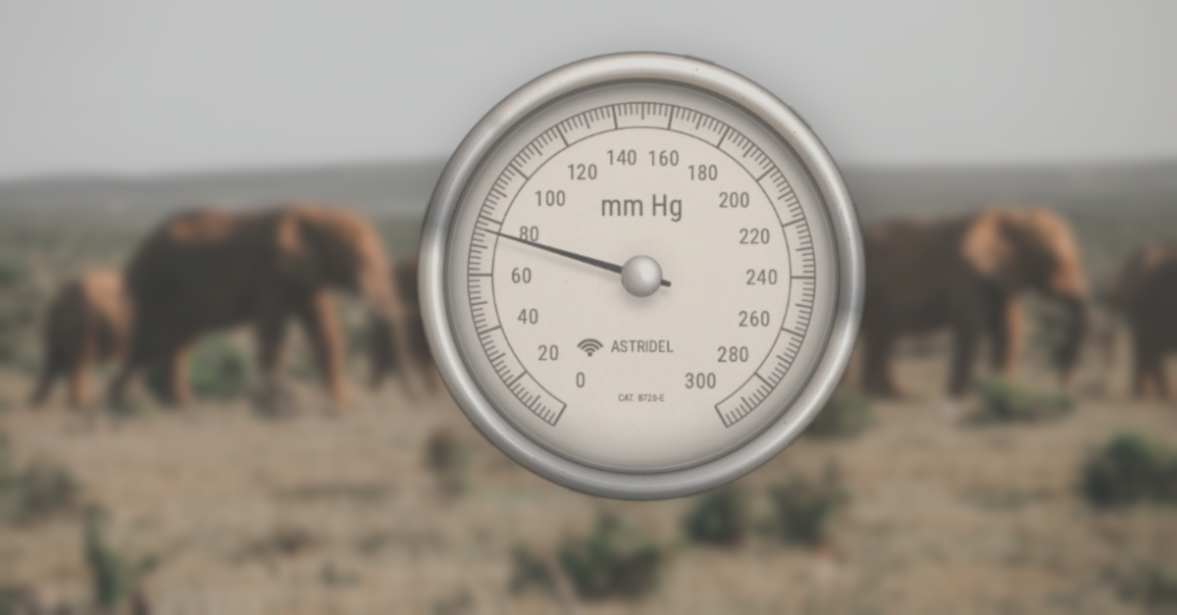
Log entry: 76 mmHg
